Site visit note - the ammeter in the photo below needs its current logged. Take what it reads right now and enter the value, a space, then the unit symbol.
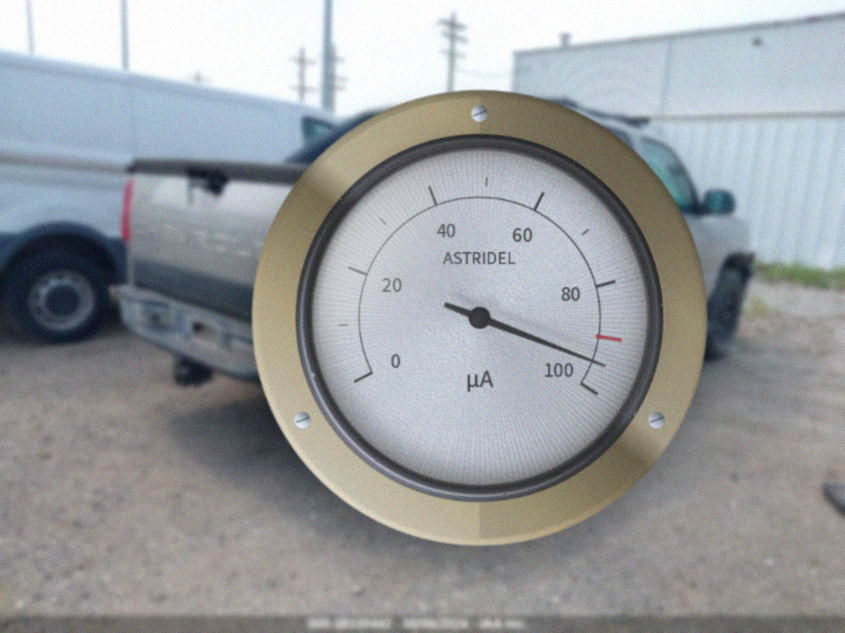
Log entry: 95 µA
